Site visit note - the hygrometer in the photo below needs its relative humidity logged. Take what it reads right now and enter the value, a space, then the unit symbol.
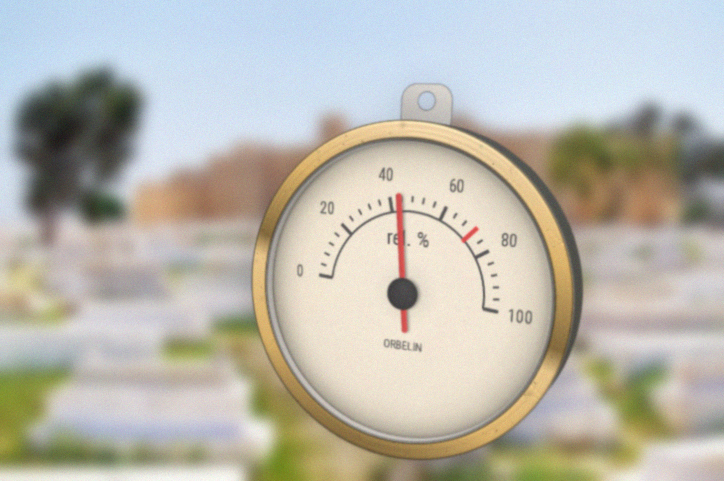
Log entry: 44 %
